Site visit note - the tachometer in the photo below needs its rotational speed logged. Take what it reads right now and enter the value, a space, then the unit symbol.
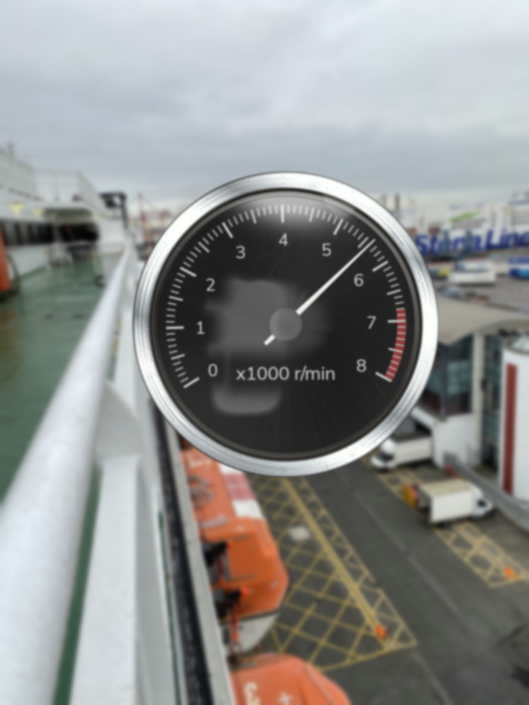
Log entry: 5600 rpm
